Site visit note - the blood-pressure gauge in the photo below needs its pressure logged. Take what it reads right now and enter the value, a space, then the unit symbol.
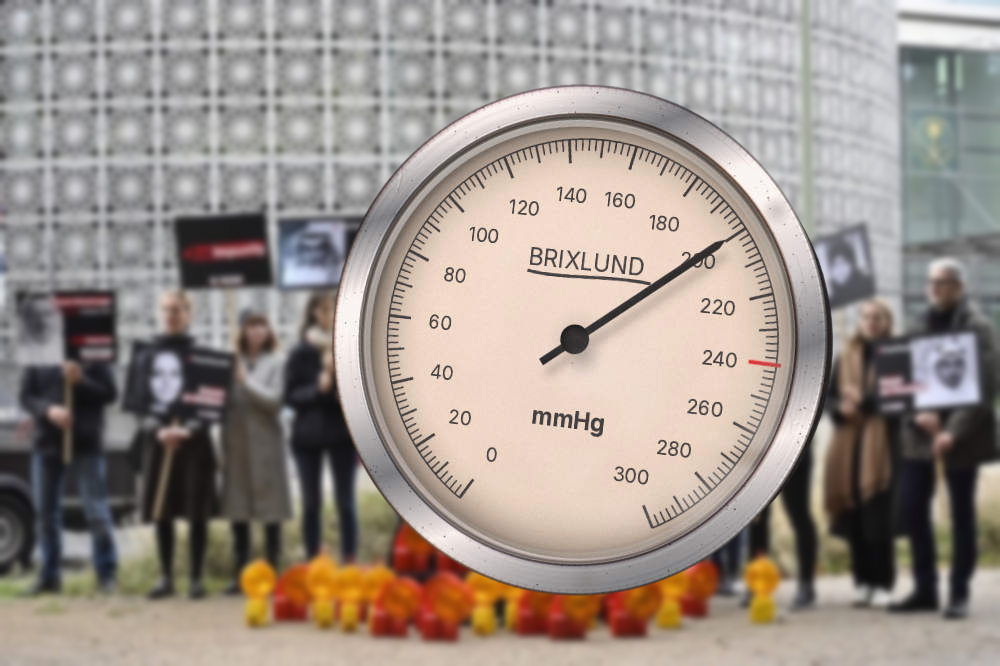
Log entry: 200 mmHg
